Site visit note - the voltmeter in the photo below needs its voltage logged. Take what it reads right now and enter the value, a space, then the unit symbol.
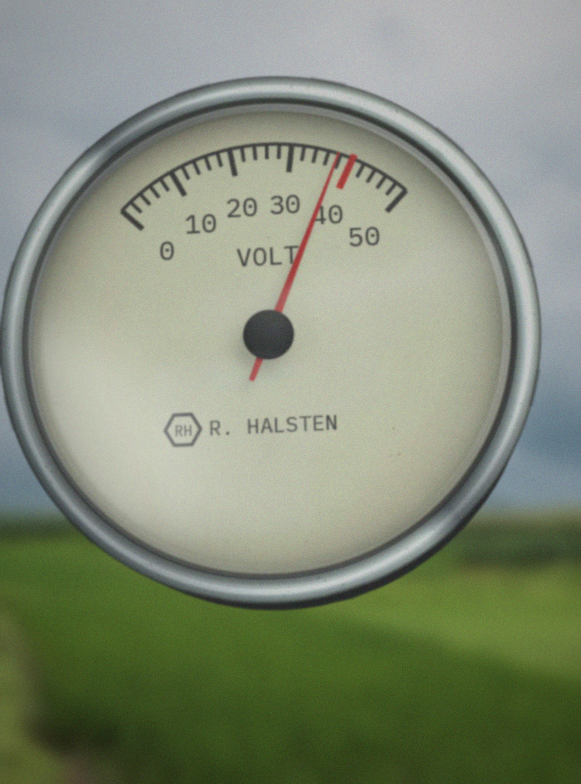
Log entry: 38 V
